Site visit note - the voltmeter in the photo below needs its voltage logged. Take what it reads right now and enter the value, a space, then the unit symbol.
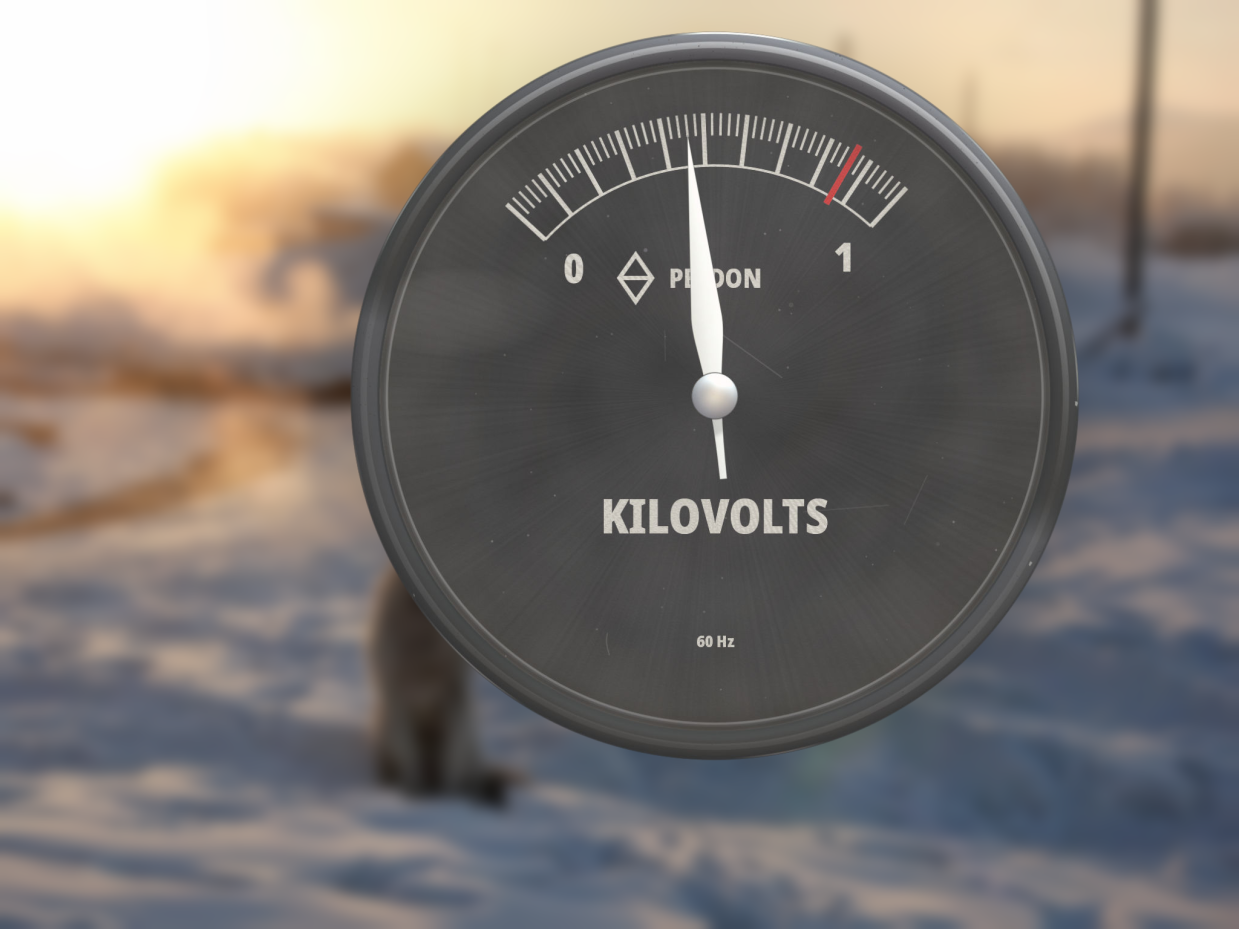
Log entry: 0.46 kV
